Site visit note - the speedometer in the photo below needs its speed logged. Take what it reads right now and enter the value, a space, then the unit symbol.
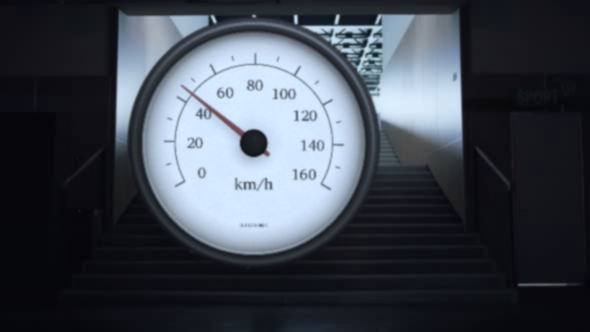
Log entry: 45 km/h
